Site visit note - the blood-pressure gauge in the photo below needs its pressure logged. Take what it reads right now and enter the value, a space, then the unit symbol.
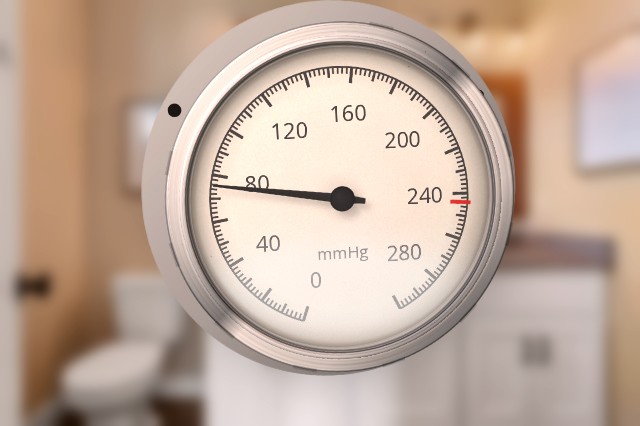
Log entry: 76 mmHg
